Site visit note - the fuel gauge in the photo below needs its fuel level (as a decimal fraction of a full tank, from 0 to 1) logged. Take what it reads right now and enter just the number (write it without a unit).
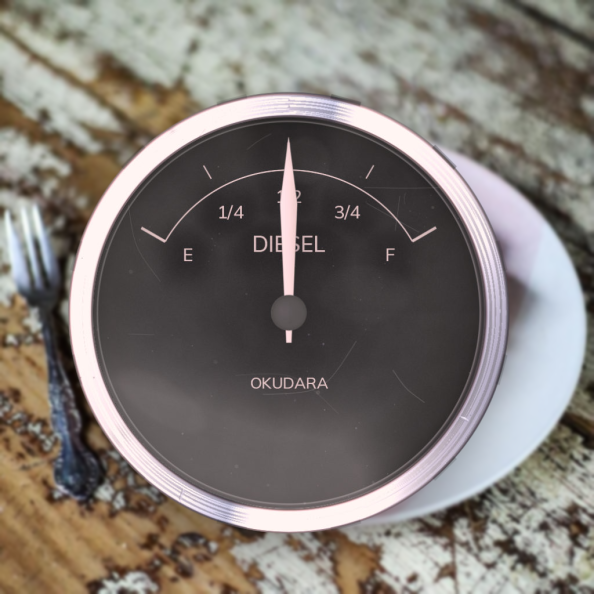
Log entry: 0.5
